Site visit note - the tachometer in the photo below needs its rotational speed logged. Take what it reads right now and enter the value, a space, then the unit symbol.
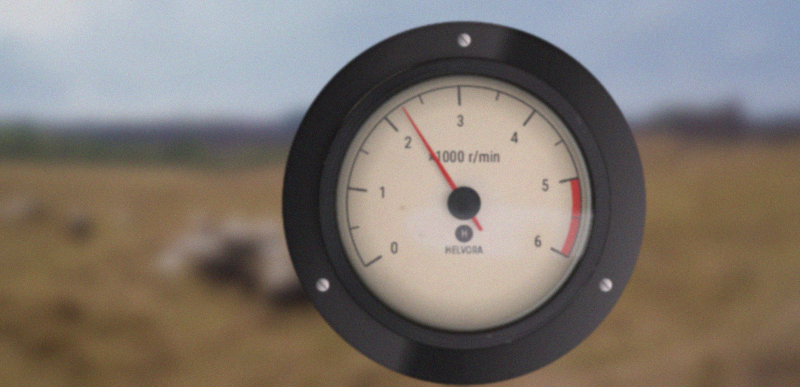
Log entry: 2250 rpm
